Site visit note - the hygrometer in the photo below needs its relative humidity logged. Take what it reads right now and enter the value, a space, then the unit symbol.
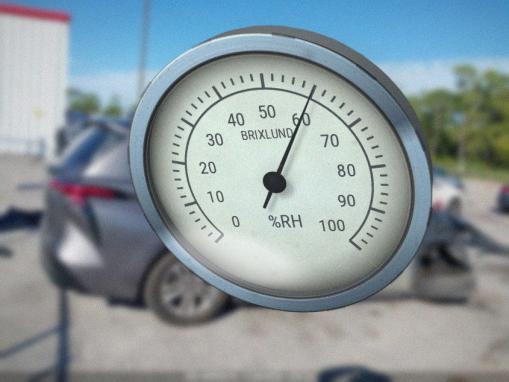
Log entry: 60 %
